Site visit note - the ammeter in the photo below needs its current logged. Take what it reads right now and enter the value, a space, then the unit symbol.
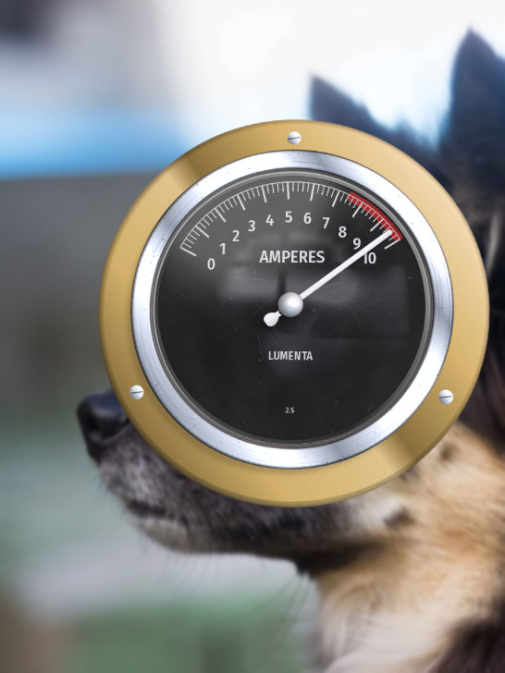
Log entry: 9.6 A
